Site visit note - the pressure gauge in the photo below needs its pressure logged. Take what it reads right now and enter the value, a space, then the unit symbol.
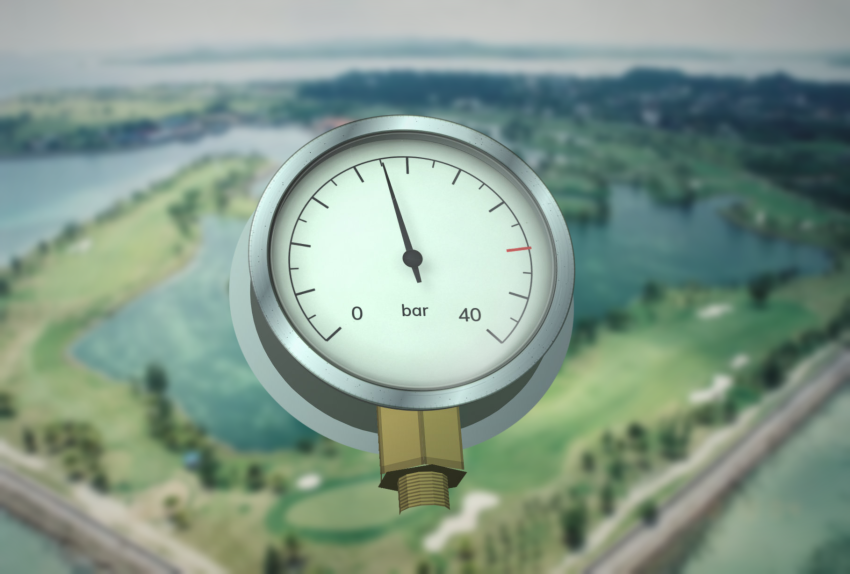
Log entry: 18 bar
